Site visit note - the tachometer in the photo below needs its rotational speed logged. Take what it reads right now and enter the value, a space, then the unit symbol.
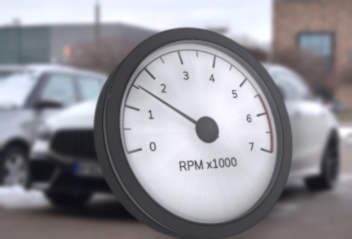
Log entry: 1500 rpm
